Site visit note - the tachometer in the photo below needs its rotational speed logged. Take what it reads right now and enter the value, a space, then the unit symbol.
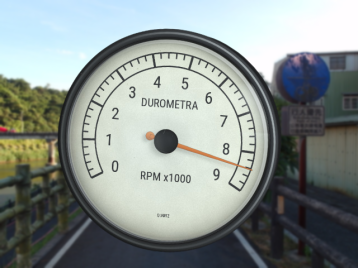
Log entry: 8400 rpm
